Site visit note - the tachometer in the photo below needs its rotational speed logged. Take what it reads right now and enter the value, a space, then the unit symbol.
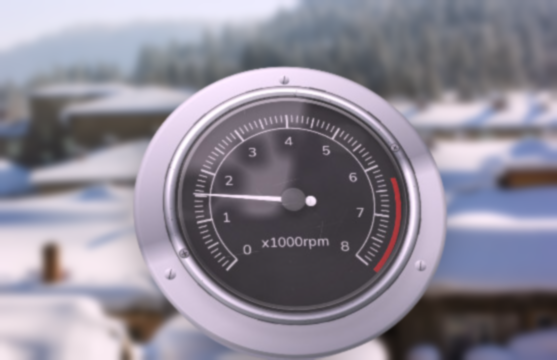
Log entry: 1500 rpm
